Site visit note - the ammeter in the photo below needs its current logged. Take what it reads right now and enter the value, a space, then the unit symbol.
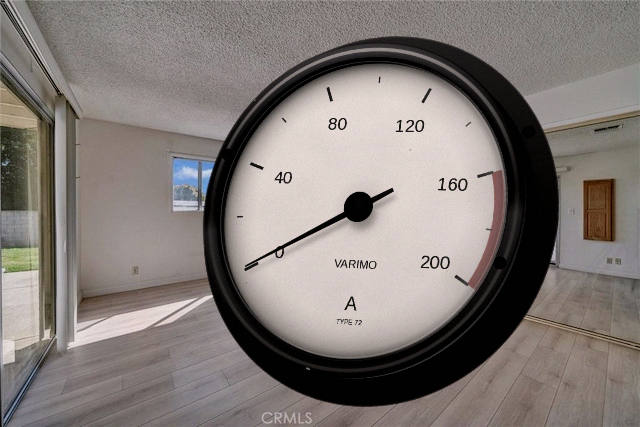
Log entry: 0 A
